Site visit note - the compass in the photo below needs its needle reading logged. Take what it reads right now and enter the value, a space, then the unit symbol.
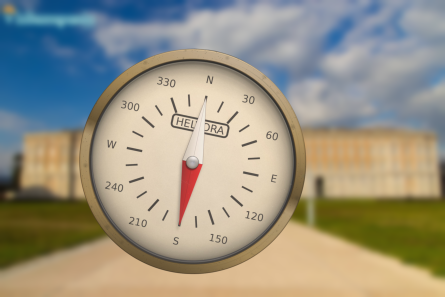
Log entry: 180 °
